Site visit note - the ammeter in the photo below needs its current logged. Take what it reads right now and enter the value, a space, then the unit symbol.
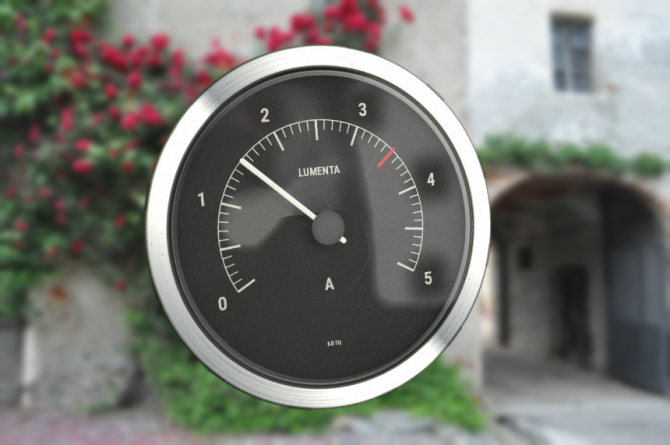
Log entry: 1.5 A
